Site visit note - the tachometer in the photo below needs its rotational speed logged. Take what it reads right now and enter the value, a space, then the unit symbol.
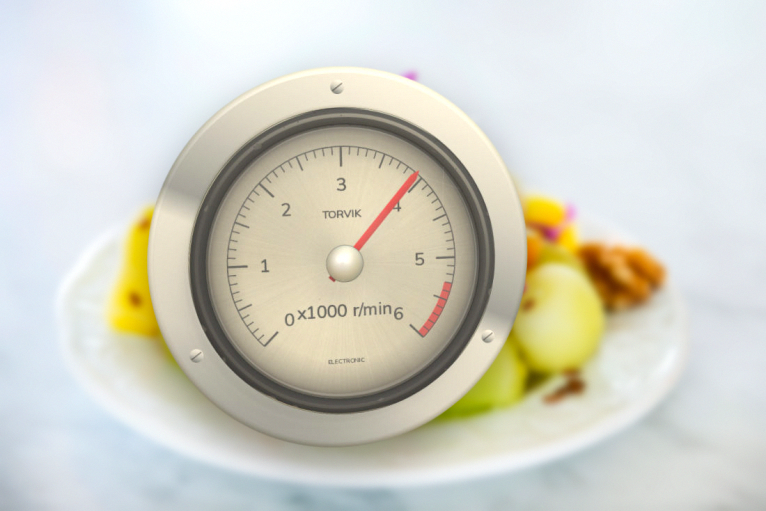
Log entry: 3900 rpm
